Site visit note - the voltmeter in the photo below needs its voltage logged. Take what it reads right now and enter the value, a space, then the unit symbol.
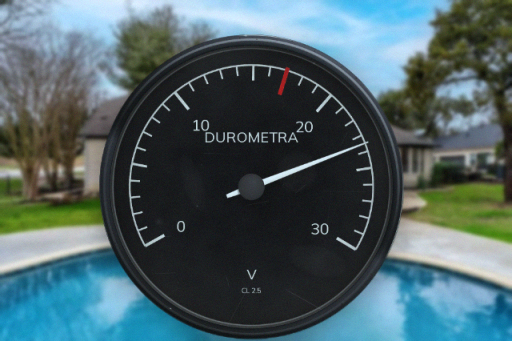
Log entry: 23.5 V
